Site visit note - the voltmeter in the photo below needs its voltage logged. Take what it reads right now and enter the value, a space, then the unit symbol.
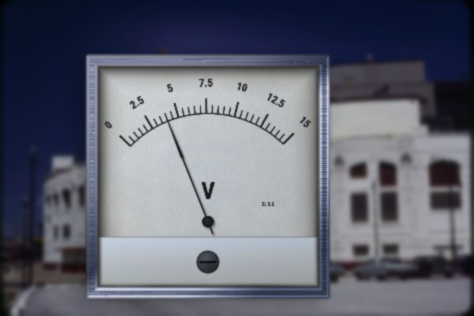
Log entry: 4 V
